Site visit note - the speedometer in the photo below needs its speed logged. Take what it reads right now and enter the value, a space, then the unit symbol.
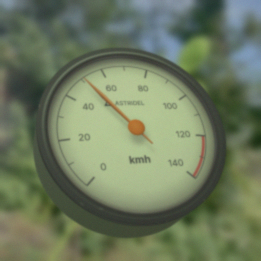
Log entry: 50 km/h
